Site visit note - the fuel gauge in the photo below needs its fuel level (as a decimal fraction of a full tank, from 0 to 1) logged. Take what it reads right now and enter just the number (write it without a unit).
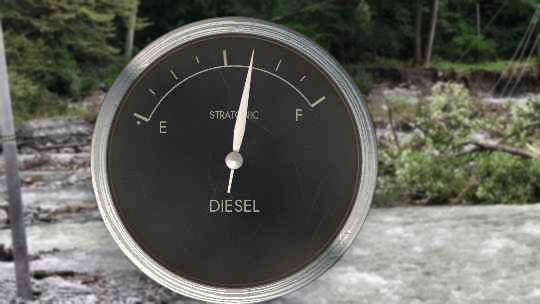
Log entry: 0.625
